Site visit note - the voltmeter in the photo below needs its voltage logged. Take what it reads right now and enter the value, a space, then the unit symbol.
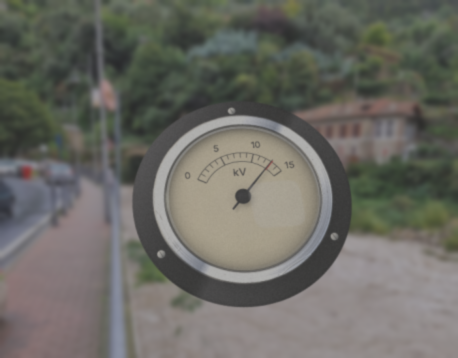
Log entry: 13 kV
